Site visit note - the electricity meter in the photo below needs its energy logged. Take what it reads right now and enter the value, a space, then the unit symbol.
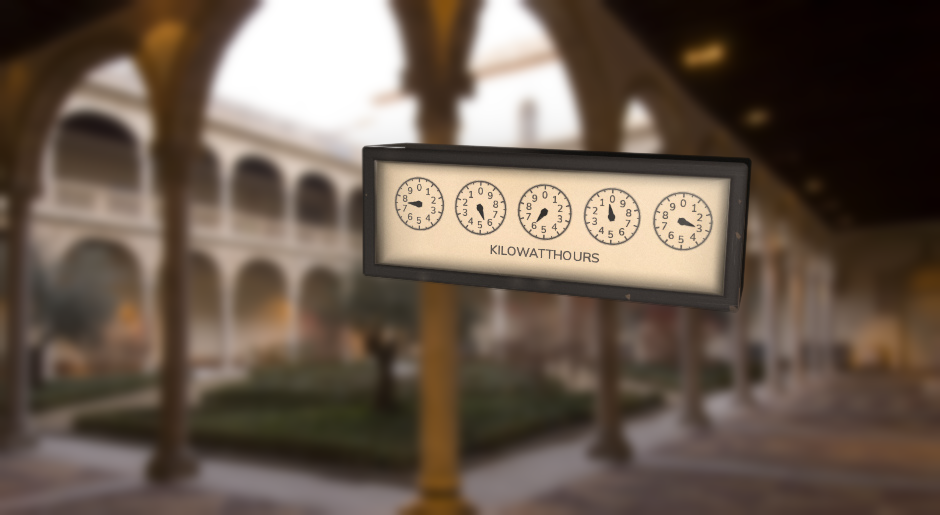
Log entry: 75603 kWh
